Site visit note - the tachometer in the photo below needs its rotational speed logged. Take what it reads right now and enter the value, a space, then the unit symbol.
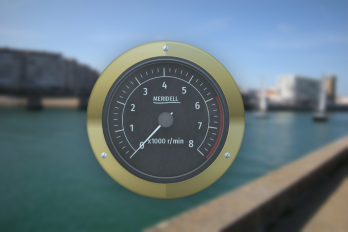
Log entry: 0 rpm
